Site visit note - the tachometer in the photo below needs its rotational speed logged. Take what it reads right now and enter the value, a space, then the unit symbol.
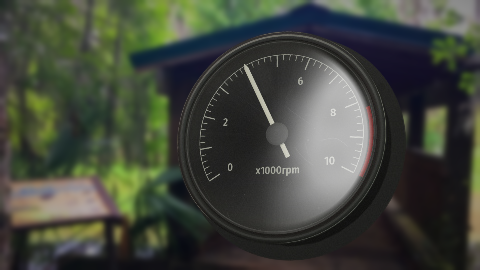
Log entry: 4000 rpm
